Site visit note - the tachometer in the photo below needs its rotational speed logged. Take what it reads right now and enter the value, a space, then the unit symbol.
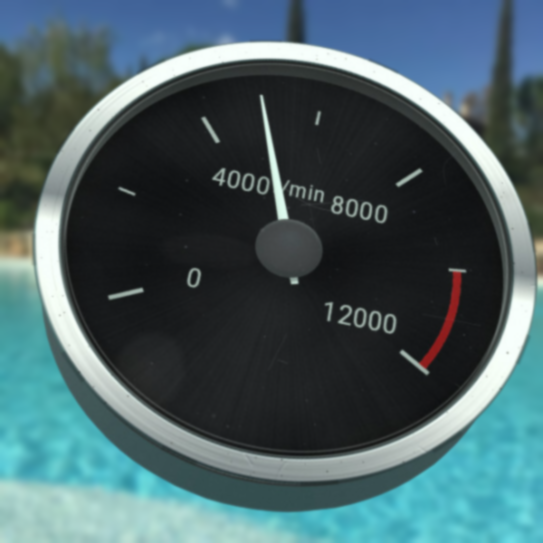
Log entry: 5000 rpm
